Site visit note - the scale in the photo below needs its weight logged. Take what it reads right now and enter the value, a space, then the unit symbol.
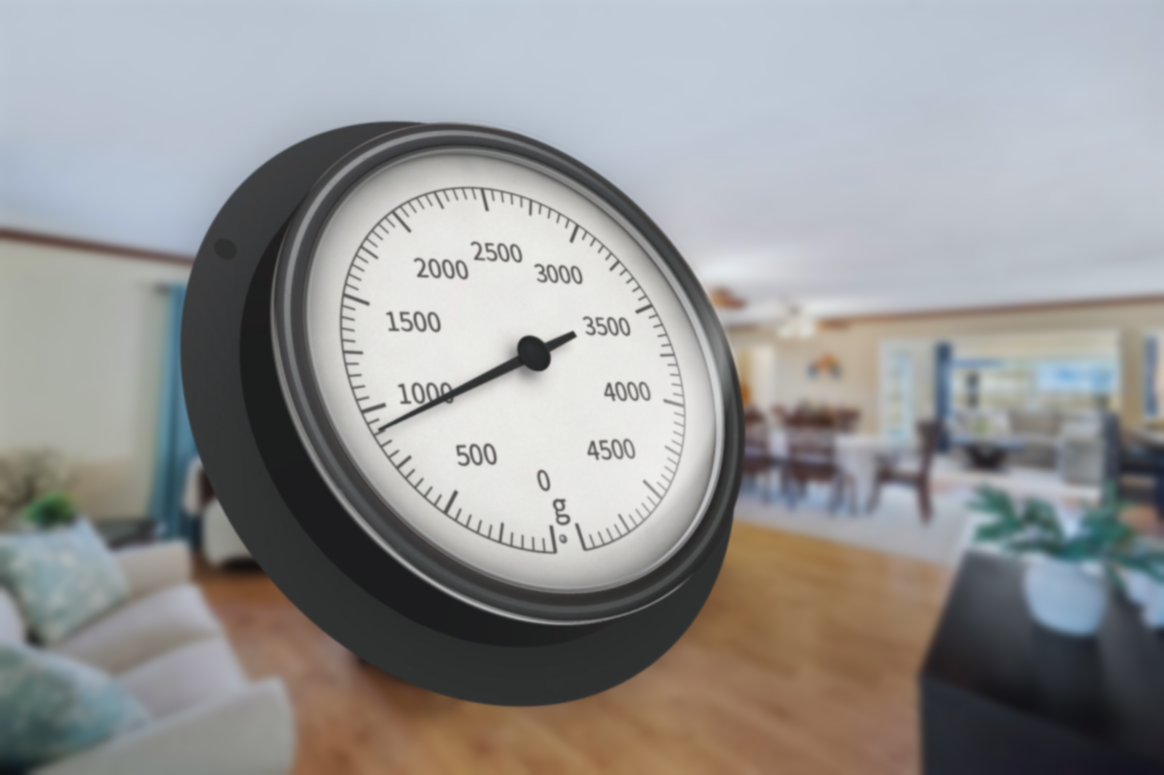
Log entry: 900 g
